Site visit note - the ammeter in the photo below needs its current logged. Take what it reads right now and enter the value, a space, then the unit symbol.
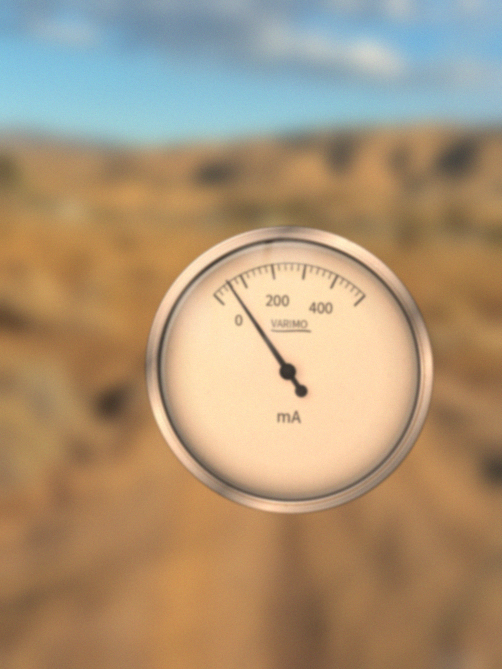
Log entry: 60 mA
